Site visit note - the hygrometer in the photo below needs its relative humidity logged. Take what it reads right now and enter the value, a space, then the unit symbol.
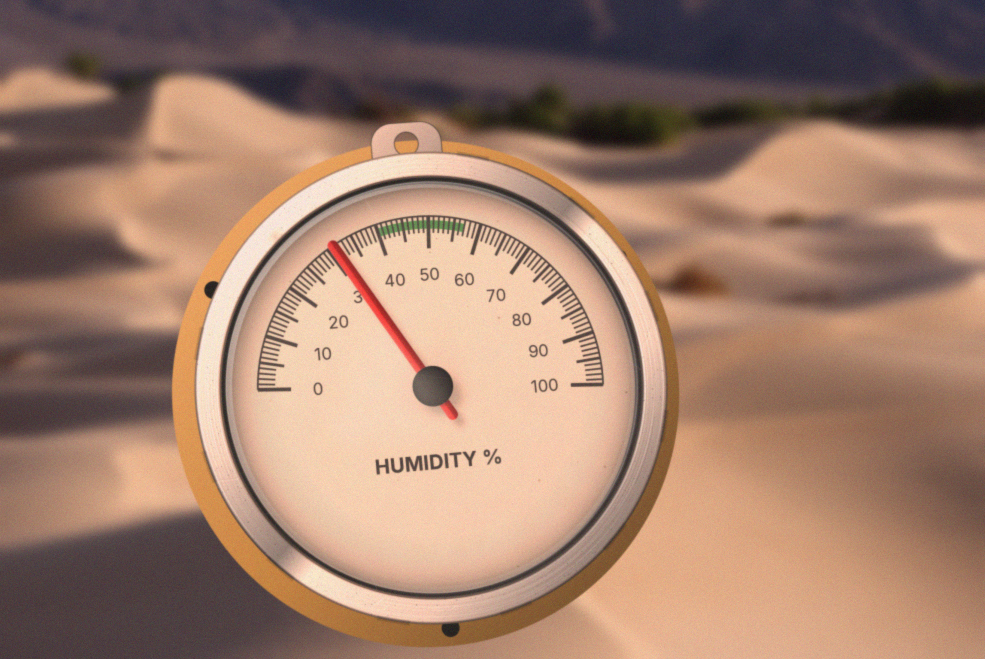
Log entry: 31 %
